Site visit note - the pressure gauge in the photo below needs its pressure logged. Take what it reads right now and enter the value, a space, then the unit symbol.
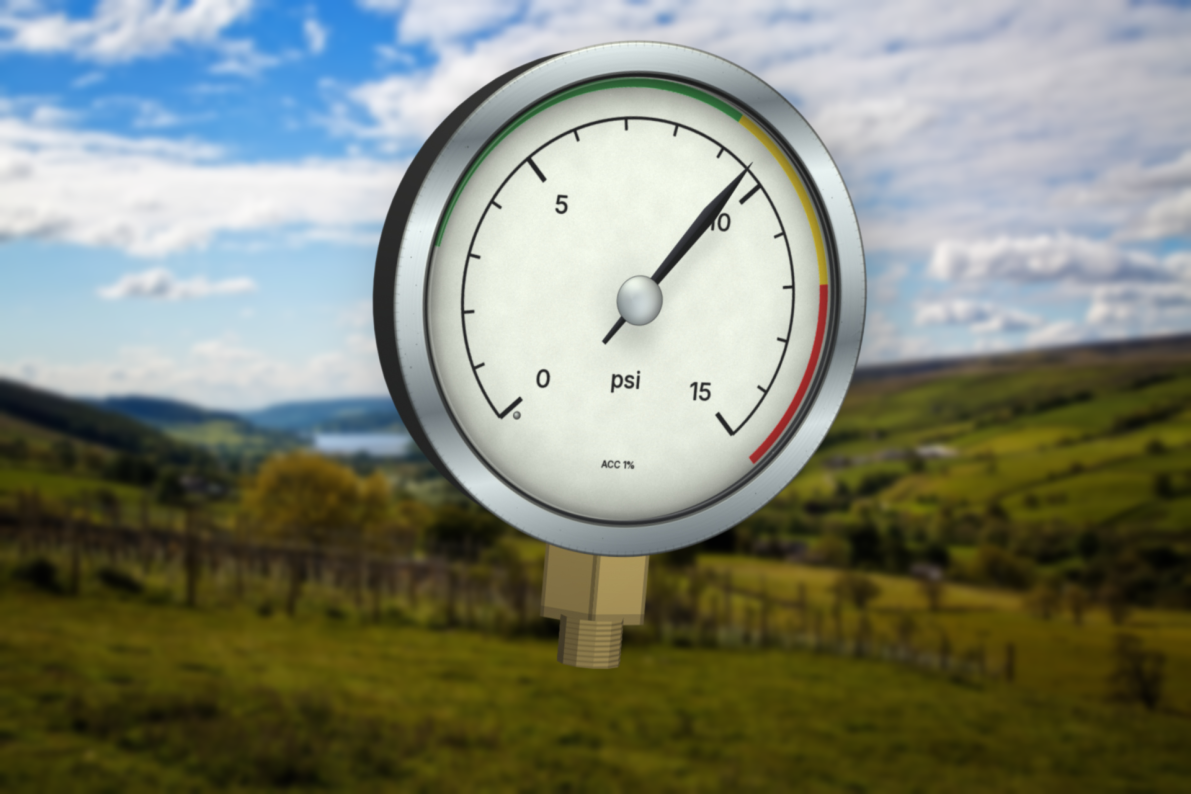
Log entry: 9.5 psi
